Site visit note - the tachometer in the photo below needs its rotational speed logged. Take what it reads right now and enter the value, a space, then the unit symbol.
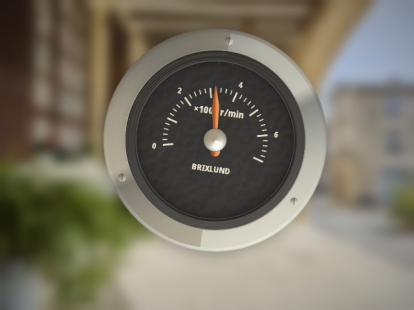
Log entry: 3200 rpm
